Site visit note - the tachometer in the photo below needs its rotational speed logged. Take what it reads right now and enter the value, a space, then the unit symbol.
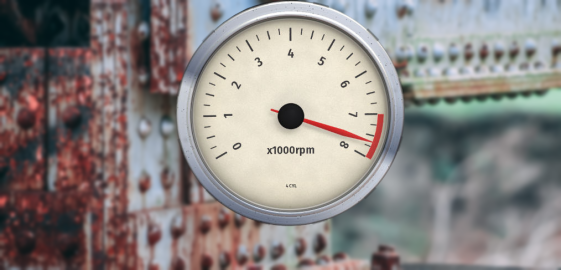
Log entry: 7625 rpm
